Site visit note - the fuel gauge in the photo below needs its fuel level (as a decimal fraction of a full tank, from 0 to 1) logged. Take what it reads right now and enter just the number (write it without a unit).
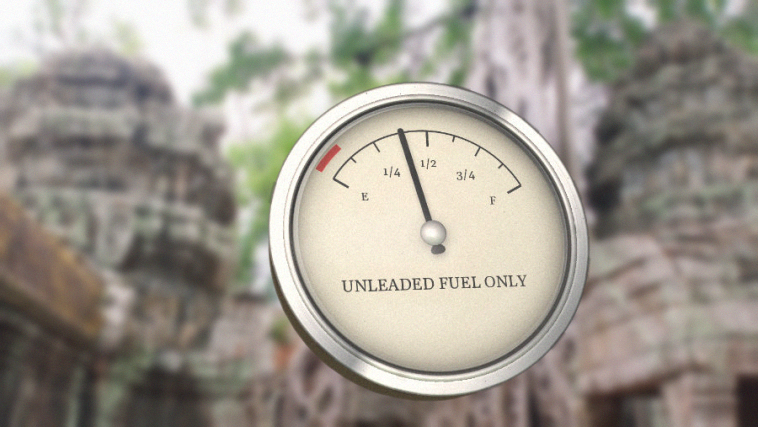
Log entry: 0.375
